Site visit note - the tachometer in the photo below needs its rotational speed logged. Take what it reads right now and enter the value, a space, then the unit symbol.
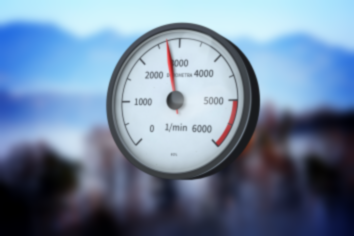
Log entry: 2750 rpm
